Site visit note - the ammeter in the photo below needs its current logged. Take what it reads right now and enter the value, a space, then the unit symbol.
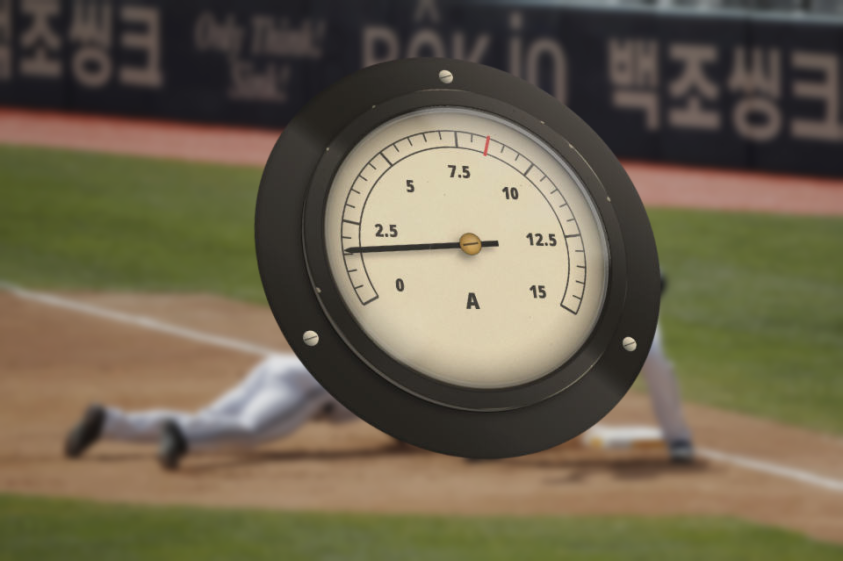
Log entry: 1.5 A
